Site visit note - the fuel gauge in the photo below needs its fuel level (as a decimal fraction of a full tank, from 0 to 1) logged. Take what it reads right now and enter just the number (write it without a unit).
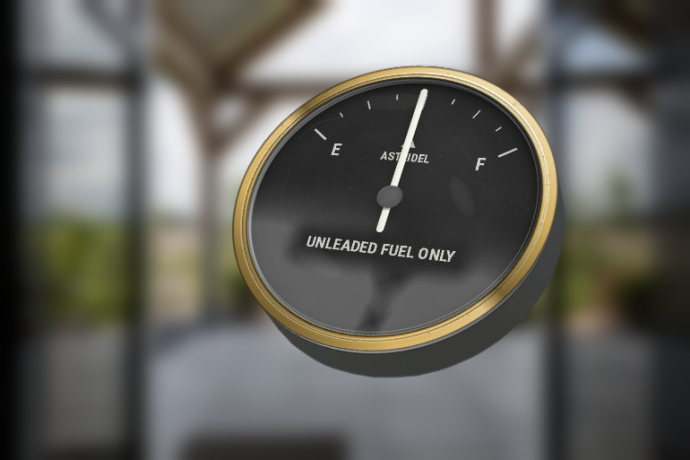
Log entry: 0.5
